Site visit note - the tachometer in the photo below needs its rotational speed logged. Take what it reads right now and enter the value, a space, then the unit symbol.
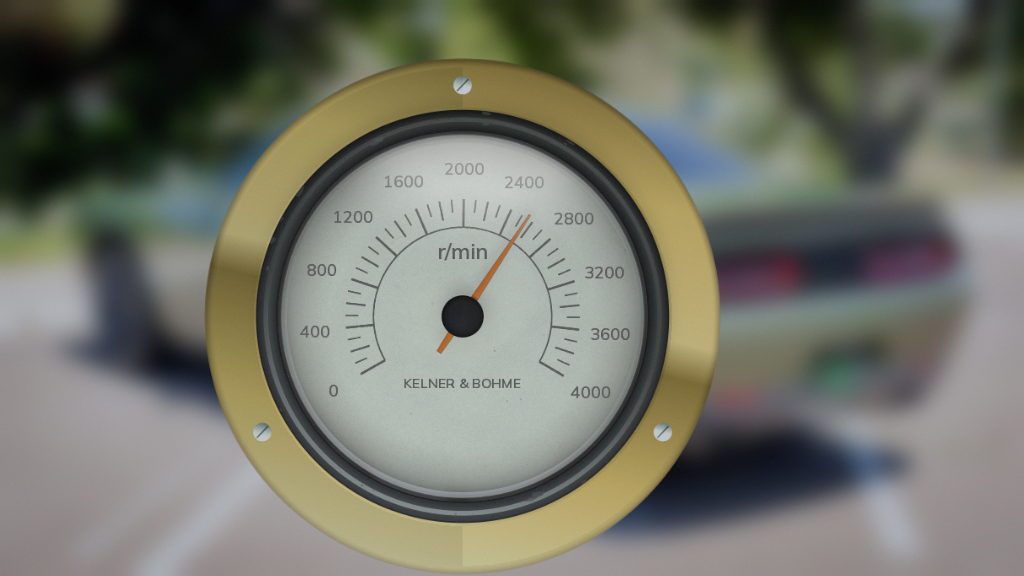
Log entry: 2550 rpm
